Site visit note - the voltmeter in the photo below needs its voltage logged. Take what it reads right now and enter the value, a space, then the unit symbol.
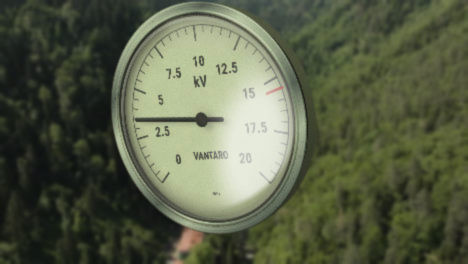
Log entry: 3.5 kV
